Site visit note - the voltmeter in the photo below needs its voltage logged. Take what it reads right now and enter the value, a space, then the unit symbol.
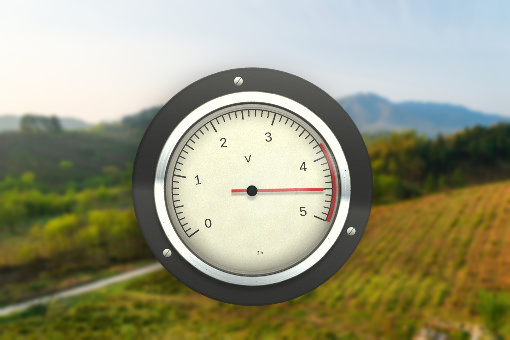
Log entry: 4.5 V
